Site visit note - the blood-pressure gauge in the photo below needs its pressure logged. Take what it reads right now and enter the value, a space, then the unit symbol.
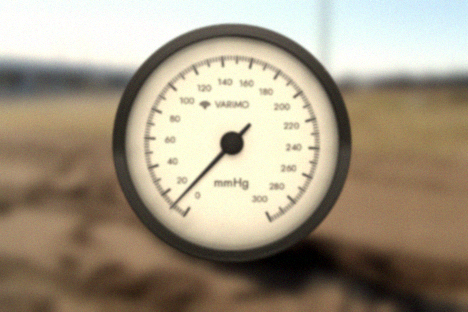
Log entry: 10 mmHg
